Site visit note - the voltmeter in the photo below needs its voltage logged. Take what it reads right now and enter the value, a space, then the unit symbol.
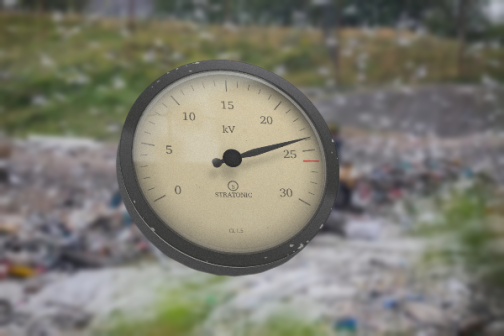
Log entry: 24 kV
